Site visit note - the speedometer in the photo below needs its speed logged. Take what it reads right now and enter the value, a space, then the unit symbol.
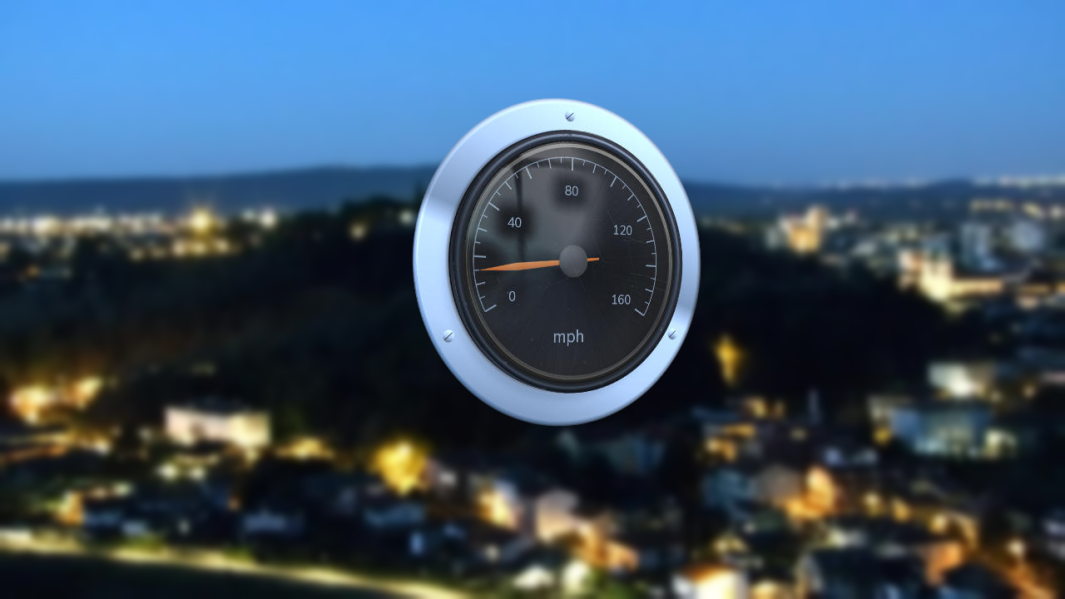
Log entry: 15 mph
